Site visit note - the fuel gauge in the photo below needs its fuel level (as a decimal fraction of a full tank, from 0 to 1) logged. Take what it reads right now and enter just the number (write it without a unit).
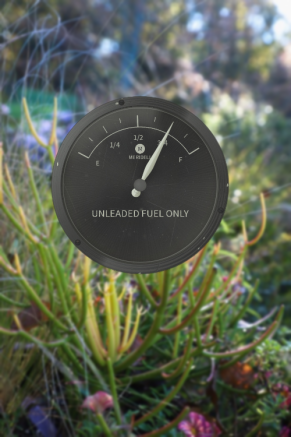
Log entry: 0.75
